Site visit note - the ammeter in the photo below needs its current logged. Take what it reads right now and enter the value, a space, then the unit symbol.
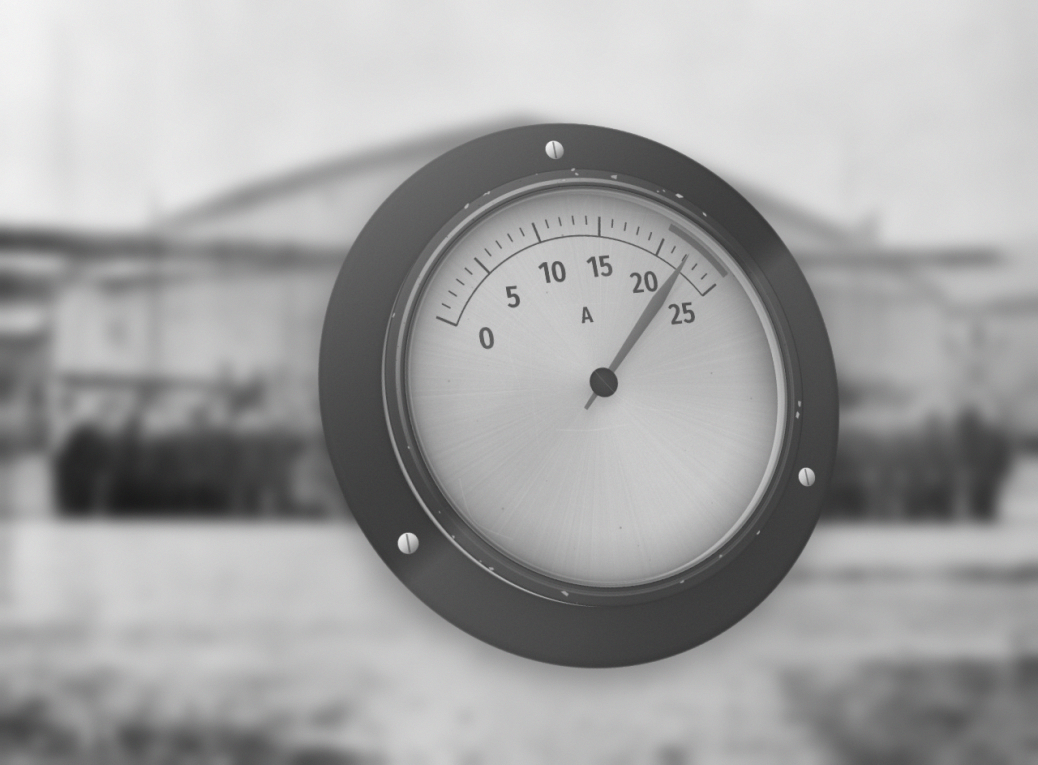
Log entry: 22 A
